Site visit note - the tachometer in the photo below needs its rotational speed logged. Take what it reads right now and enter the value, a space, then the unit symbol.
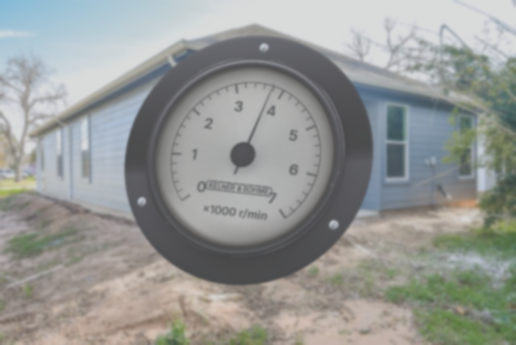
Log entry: 3800 rpm
